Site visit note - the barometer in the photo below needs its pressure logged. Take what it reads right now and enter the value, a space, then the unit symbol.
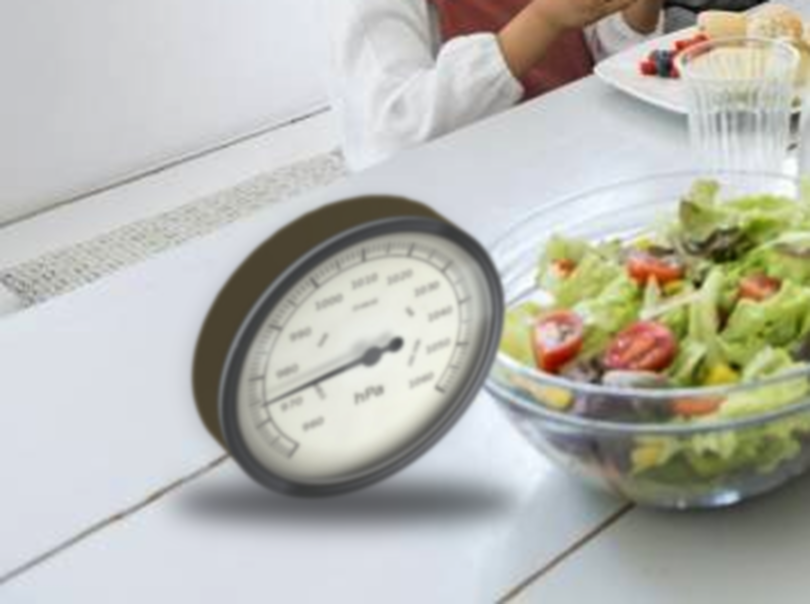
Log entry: 975 hPa
